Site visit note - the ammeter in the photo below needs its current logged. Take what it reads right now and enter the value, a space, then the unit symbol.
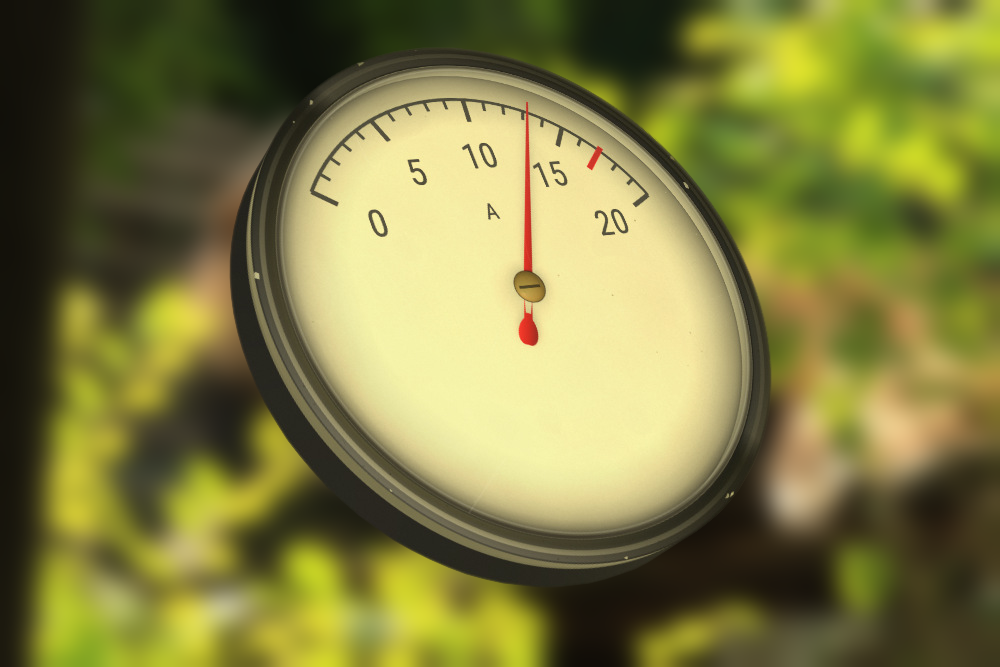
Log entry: 13 A
